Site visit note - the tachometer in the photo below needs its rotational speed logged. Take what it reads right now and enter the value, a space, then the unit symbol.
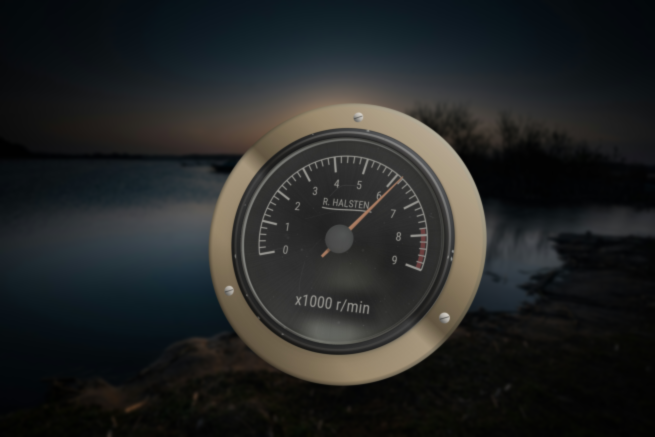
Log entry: 6200 rpm
